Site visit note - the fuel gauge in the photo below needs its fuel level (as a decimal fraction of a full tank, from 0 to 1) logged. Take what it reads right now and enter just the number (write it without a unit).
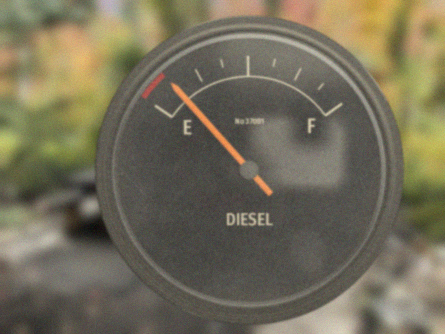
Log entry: 0.125
